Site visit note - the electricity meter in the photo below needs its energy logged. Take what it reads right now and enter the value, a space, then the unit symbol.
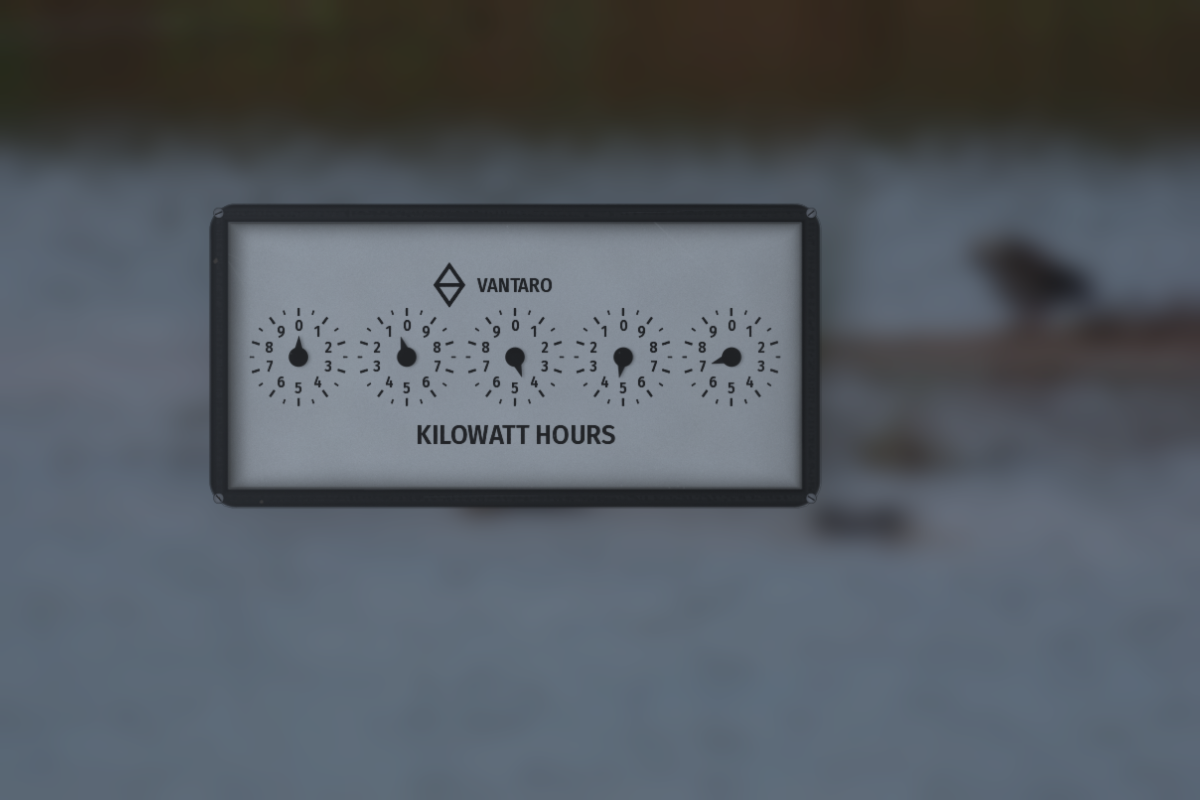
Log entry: 447 kWh
